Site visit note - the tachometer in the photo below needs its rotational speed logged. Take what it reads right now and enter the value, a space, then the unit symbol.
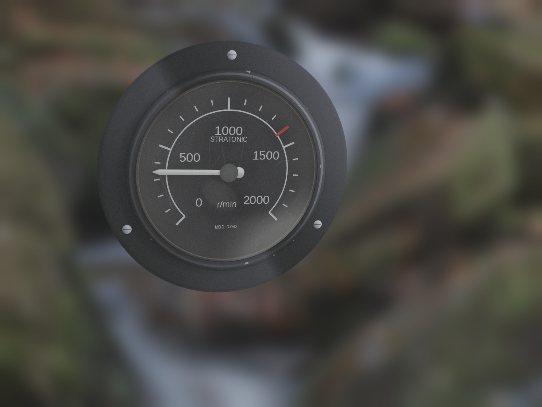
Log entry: 350 rpm
